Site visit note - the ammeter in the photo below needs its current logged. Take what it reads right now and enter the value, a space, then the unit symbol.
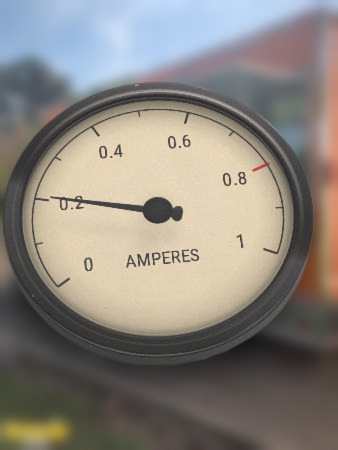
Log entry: 0.2 A
